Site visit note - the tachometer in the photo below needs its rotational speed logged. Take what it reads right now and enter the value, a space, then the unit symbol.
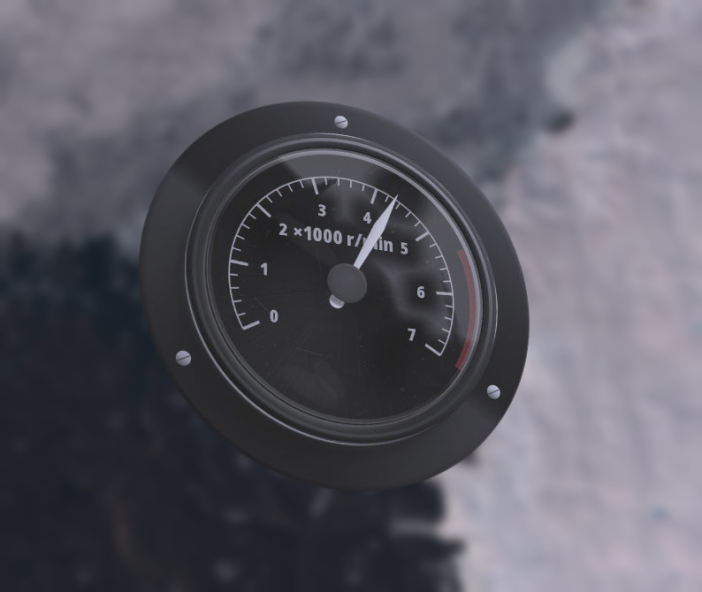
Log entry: 4300 rpm
